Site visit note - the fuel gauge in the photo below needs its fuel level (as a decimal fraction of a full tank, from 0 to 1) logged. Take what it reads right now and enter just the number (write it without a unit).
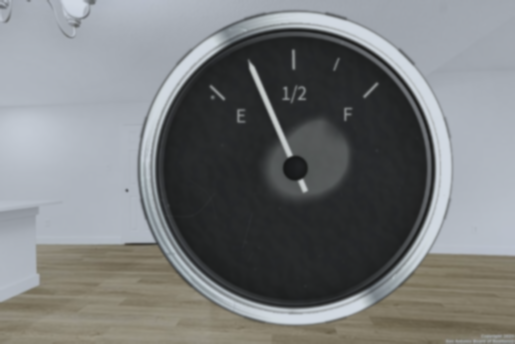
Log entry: 0.25
